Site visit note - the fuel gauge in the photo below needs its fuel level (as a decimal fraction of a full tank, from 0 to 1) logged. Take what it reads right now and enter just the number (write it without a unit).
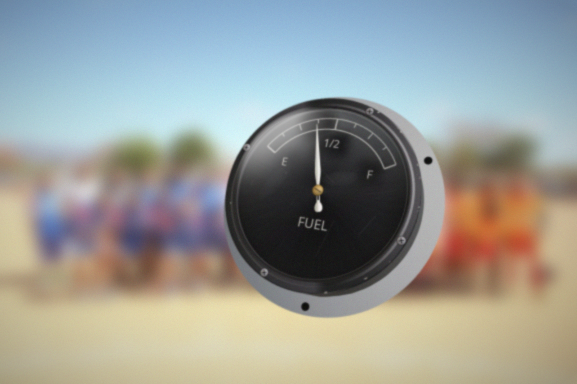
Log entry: 0.375
